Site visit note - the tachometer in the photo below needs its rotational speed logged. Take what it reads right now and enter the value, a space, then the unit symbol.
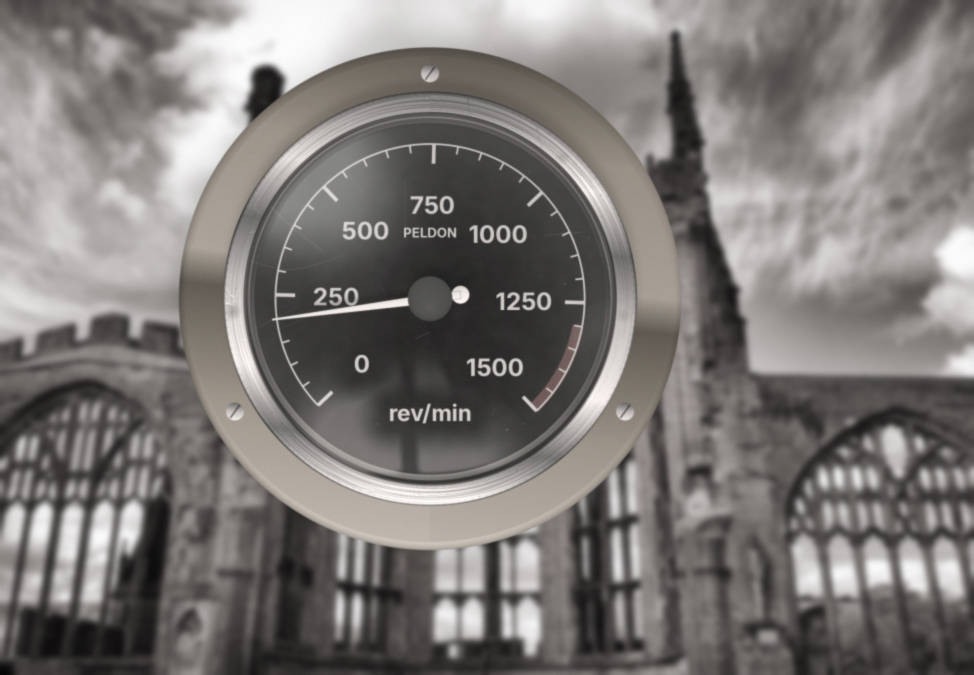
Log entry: 200 rpm
